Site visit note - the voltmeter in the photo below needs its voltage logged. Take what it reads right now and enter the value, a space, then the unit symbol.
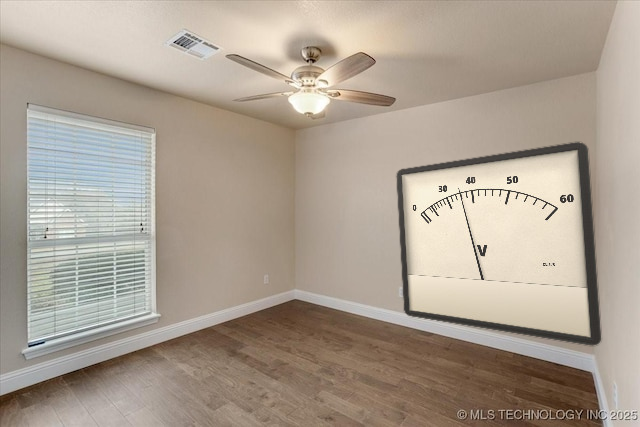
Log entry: 36 V
